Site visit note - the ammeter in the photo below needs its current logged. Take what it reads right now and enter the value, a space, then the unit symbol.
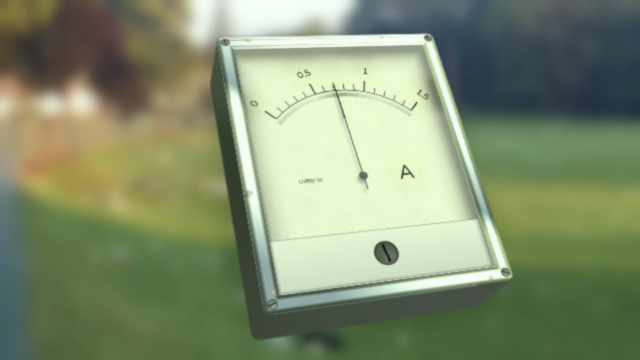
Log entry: 0.7 A
